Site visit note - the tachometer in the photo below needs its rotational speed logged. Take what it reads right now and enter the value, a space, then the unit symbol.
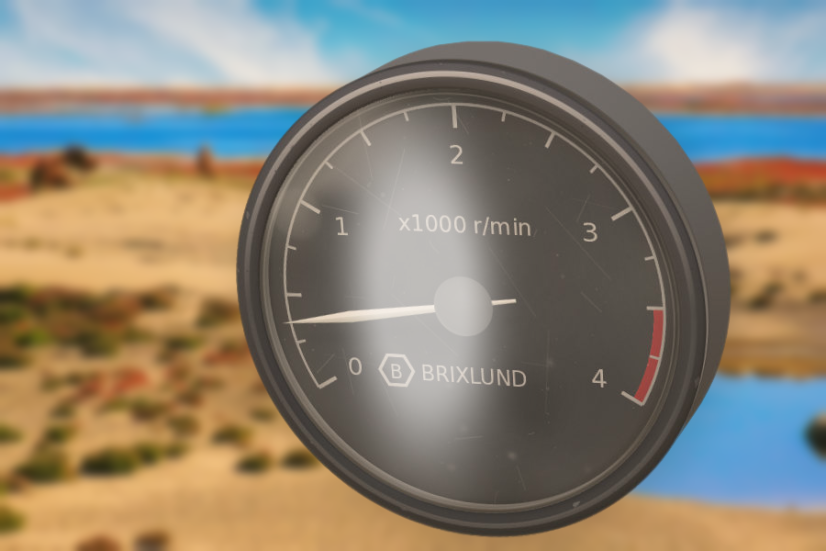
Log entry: 375 rpm
